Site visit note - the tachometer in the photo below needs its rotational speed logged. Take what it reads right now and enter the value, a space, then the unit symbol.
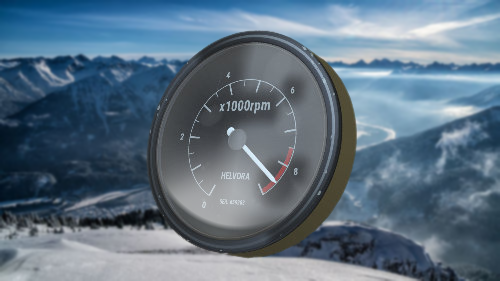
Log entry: 8500 rpm
